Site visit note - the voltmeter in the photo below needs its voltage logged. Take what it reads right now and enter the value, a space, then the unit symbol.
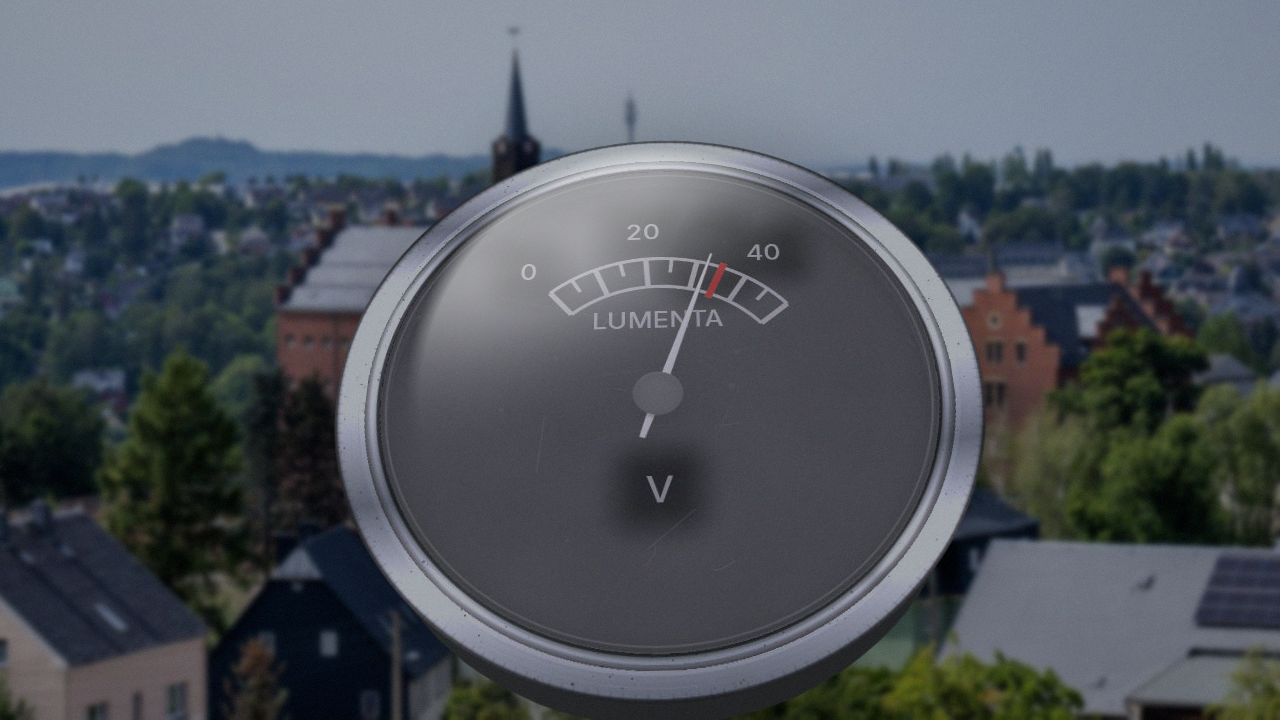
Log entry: 32.5 V
